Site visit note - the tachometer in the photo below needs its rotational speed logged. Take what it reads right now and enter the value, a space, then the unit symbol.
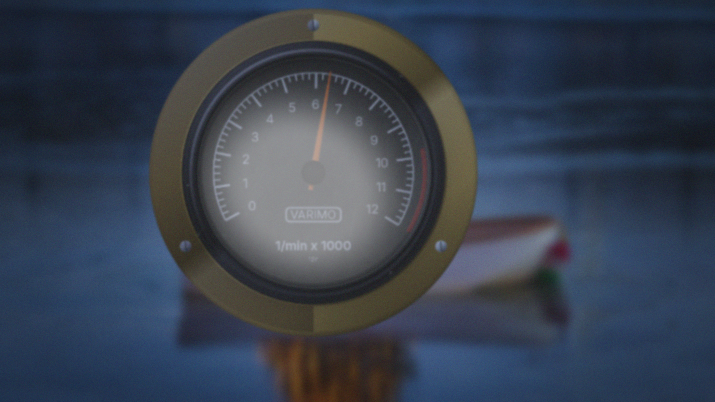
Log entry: 6400 rpm
